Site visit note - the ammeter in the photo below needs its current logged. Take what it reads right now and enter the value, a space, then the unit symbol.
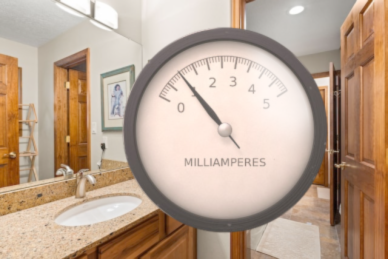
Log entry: 1 mA
